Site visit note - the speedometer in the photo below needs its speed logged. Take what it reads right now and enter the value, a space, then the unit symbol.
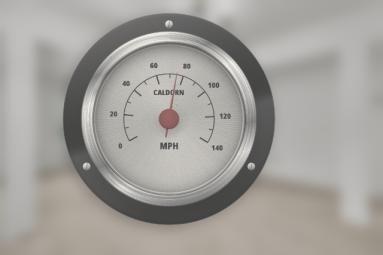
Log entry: 75 mph
